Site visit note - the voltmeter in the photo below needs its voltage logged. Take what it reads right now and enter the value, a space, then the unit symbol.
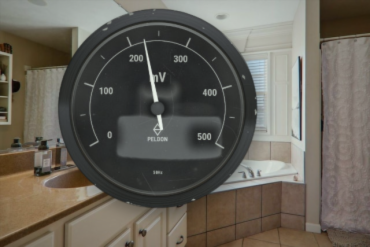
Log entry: 225 mV
